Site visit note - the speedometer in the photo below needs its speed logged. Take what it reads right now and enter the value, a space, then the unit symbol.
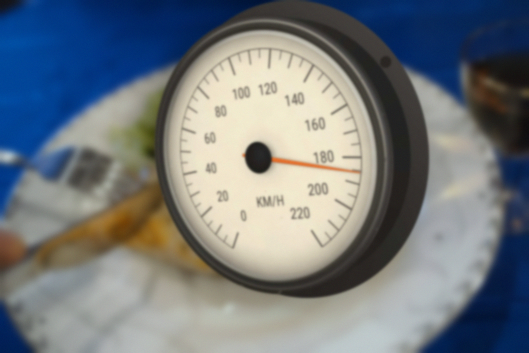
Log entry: 185 km/h
